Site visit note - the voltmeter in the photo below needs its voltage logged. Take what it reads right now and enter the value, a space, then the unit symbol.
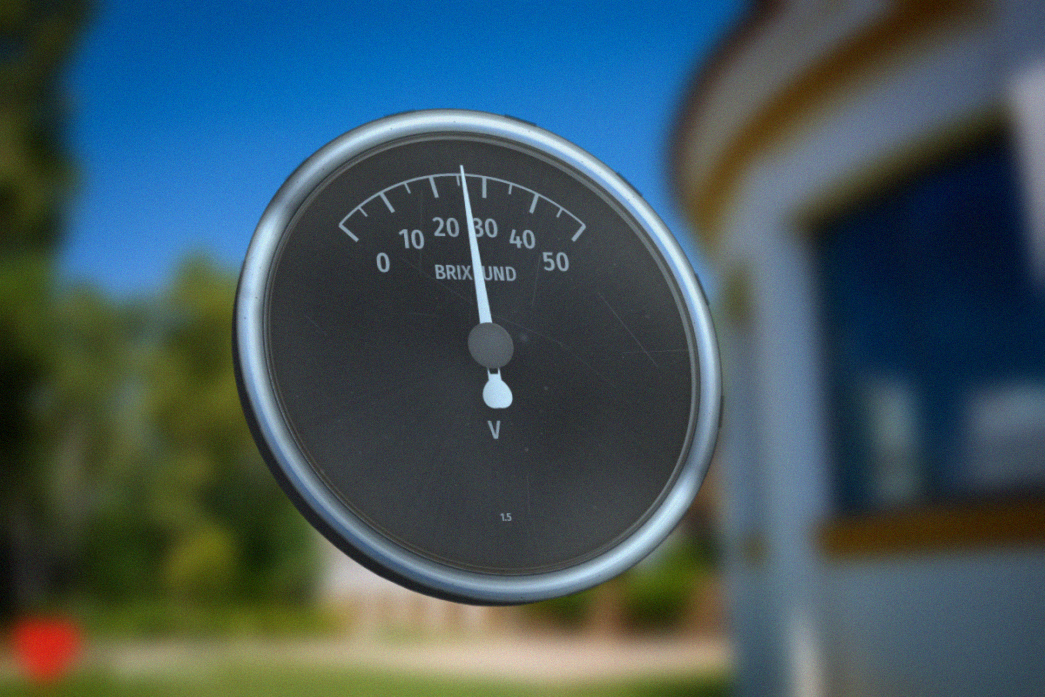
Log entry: 25 V
